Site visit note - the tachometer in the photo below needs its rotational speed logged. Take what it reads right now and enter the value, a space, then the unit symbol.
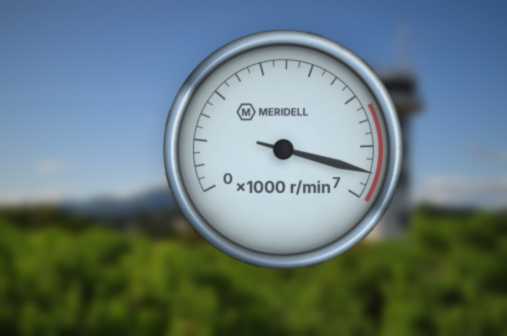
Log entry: 6500 rpm
